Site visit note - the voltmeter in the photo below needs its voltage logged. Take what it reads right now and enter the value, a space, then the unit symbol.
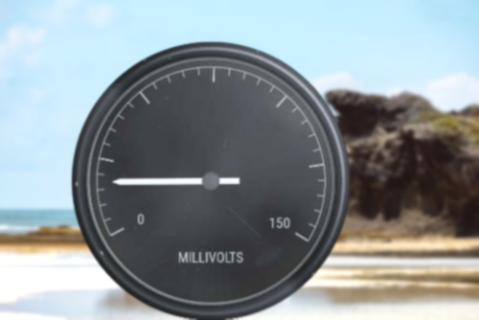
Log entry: 17.5 mV
